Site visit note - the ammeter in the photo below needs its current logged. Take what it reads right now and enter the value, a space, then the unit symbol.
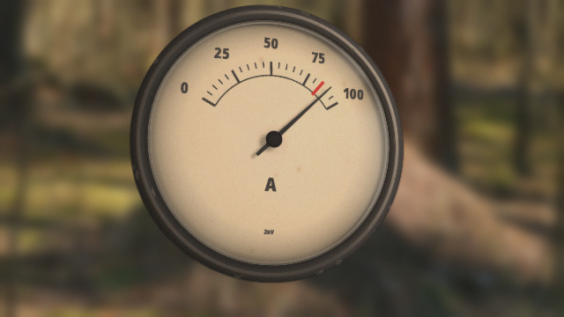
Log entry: 90 A
